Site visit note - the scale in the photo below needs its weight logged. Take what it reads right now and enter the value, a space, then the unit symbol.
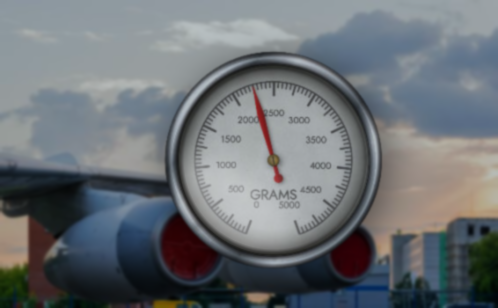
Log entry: 2250 g
